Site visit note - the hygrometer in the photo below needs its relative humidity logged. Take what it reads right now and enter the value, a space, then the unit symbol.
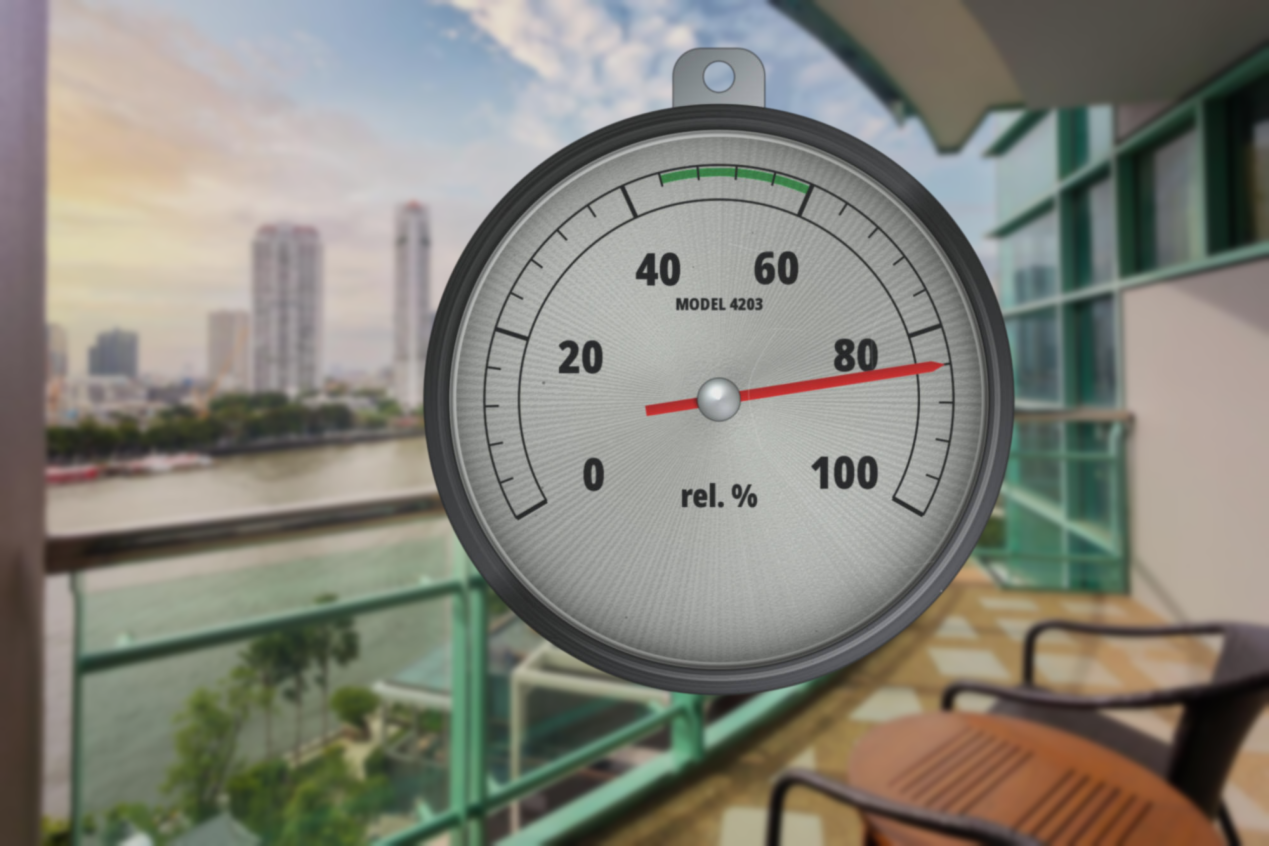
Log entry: 84 %
